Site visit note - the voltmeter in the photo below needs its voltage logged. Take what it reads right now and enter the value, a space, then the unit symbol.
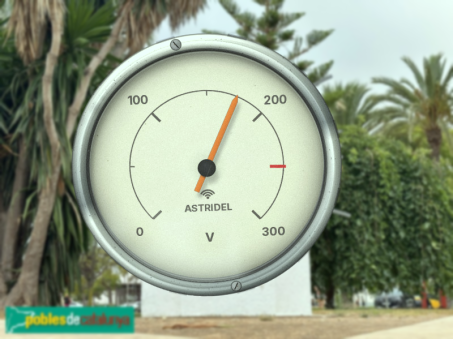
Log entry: 175 V
